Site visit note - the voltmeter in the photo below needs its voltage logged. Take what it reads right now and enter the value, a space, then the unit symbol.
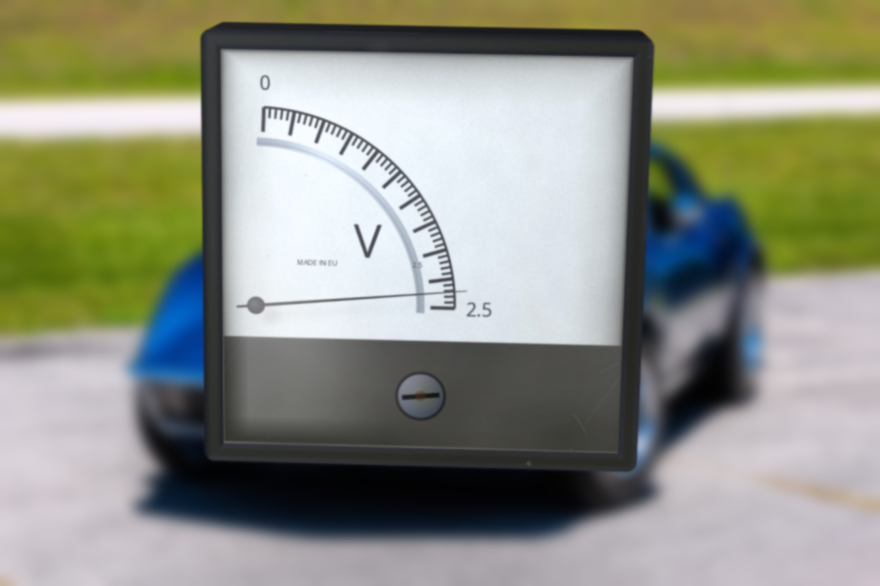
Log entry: 2.35 V
